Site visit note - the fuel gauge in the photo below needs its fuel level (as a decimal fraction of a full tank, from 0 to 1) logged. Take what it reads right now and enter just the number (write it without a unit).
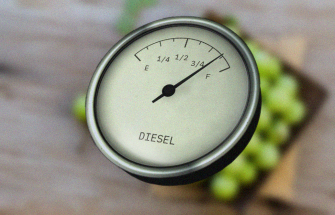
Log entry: 0.875
